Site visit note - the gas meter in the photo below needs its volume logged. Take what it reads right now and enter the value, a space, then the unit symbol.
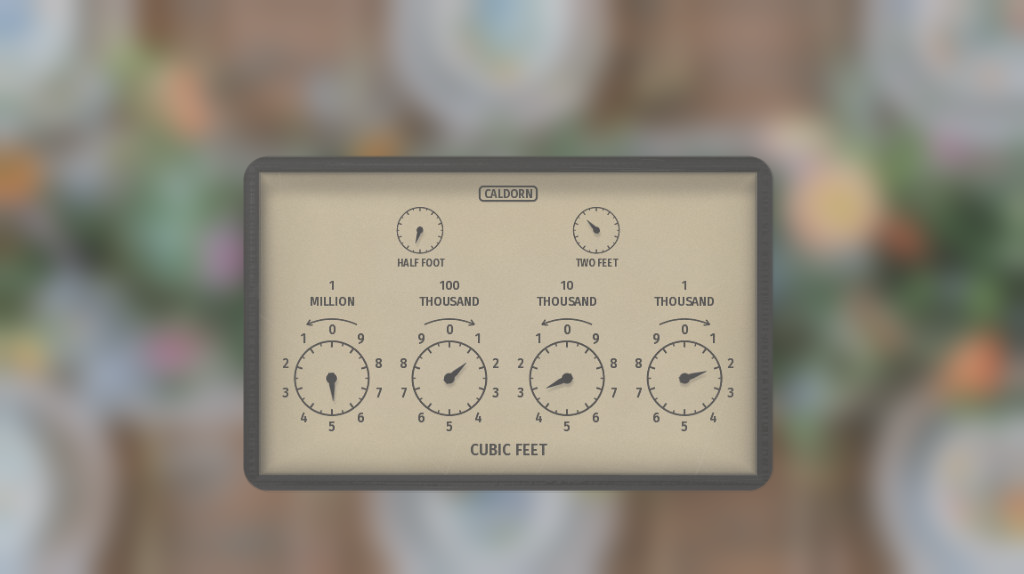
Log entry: 513200 ft³
